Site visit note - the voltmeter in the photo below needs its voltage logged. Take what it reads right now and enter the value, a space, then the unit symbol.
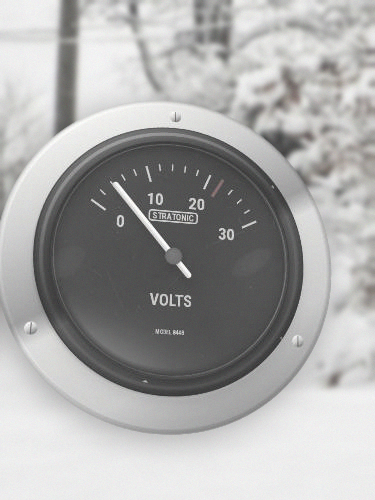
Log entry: 4 V
